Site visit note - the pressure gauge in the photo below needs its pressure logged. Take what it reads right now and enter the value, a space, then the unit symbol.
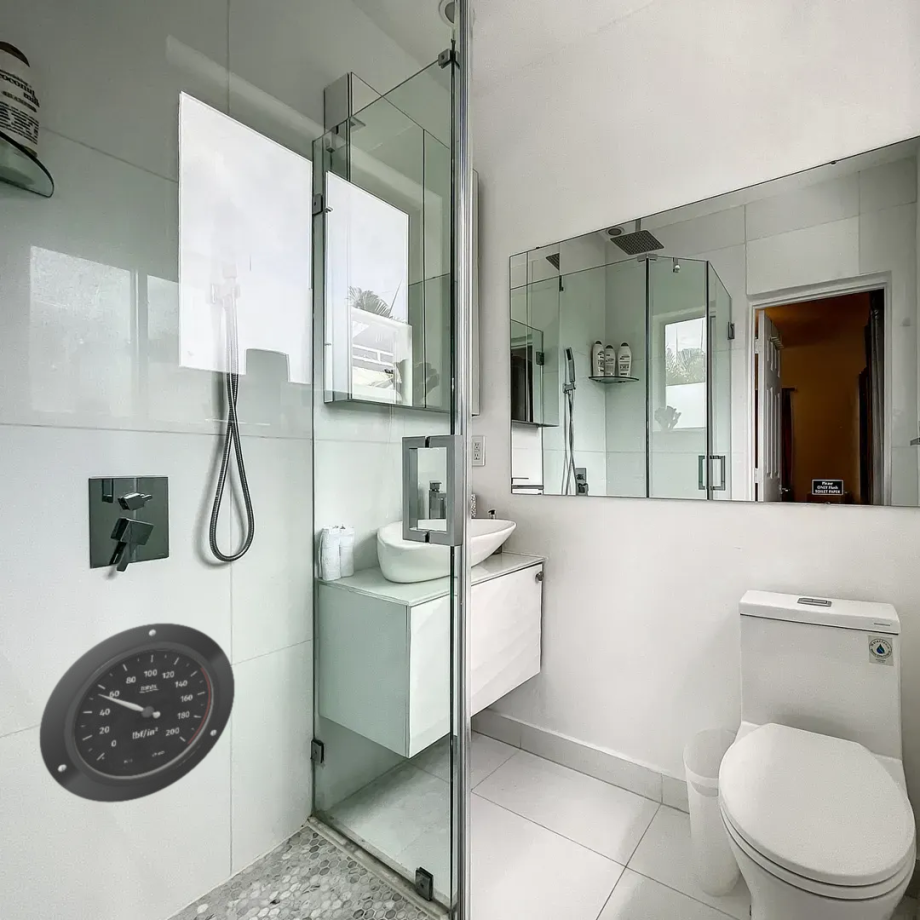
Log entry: 55 psi
